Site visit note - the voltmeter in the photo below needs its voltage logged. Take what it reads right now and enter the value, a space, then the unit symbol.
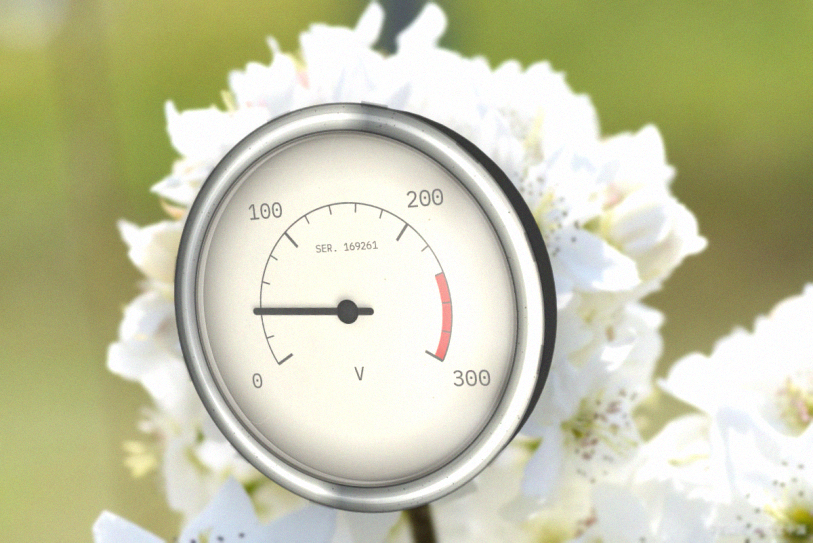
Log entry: 40 V
